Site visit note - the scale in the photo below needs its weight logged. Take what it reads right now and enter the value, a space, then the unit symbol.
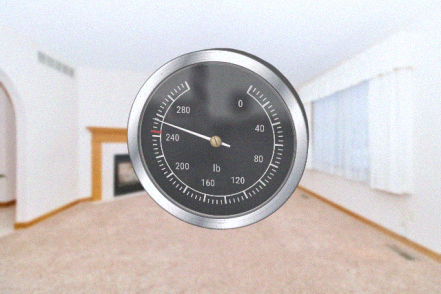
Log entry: 256 lb
